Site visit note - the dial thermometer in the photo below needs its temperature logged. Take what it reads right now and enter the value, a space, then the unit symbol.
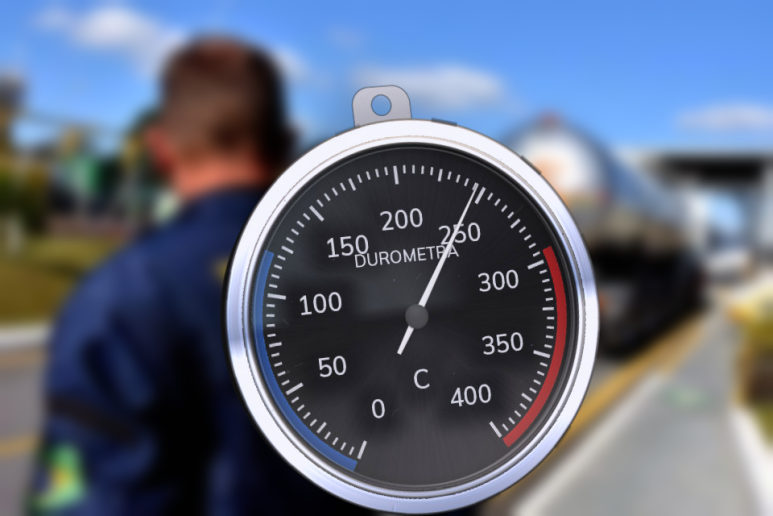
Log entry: 245 °C
